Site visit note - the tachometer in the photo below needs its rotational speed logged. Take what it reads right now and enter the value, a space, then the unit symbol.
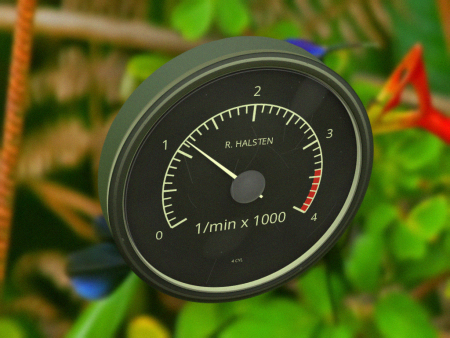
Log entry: 1150 rpm
